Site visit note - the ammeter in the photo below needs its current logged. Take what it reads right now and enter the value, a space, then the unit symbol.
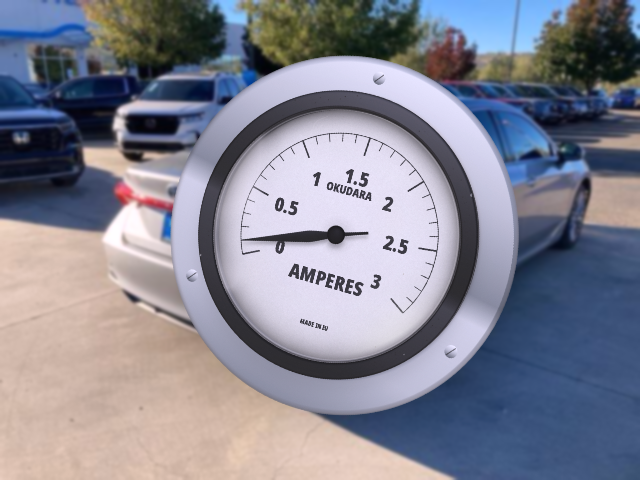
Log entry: 0.1 A
